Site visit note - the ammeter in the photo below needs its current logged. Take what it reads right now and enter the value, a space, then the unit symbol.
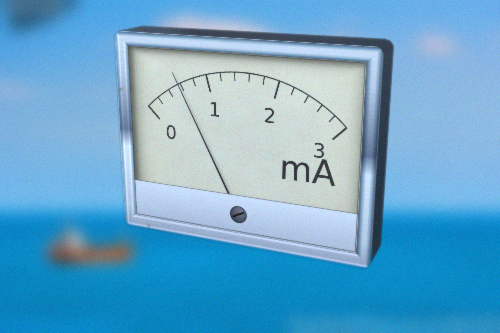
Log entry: 0.6 mA
